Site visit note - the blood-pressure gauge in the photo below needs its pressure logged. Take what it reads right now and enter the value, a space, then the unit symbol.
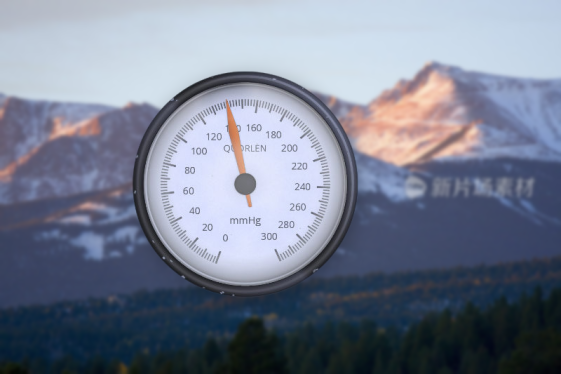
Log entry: 140 mmHg
